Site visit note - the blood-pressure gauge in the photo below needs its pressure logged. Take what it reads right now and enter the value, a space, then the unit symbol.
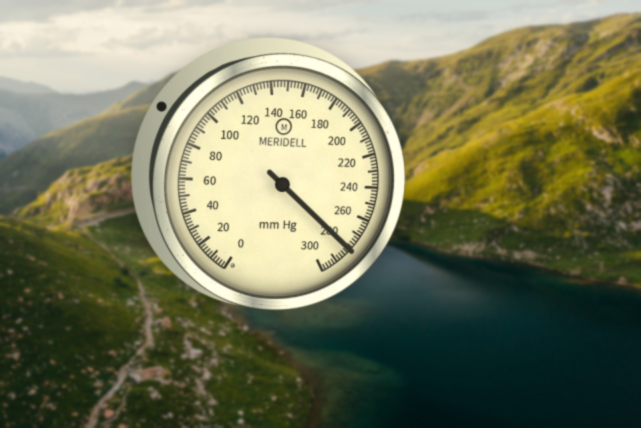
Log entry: 280 mmHg
